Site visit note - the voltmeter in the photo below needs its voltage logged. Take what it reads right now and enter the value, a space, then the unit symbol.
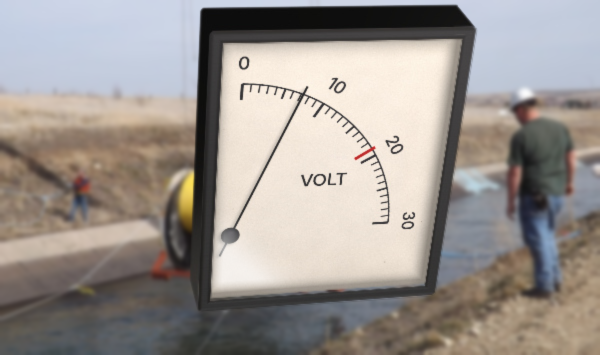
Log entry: 7 V
